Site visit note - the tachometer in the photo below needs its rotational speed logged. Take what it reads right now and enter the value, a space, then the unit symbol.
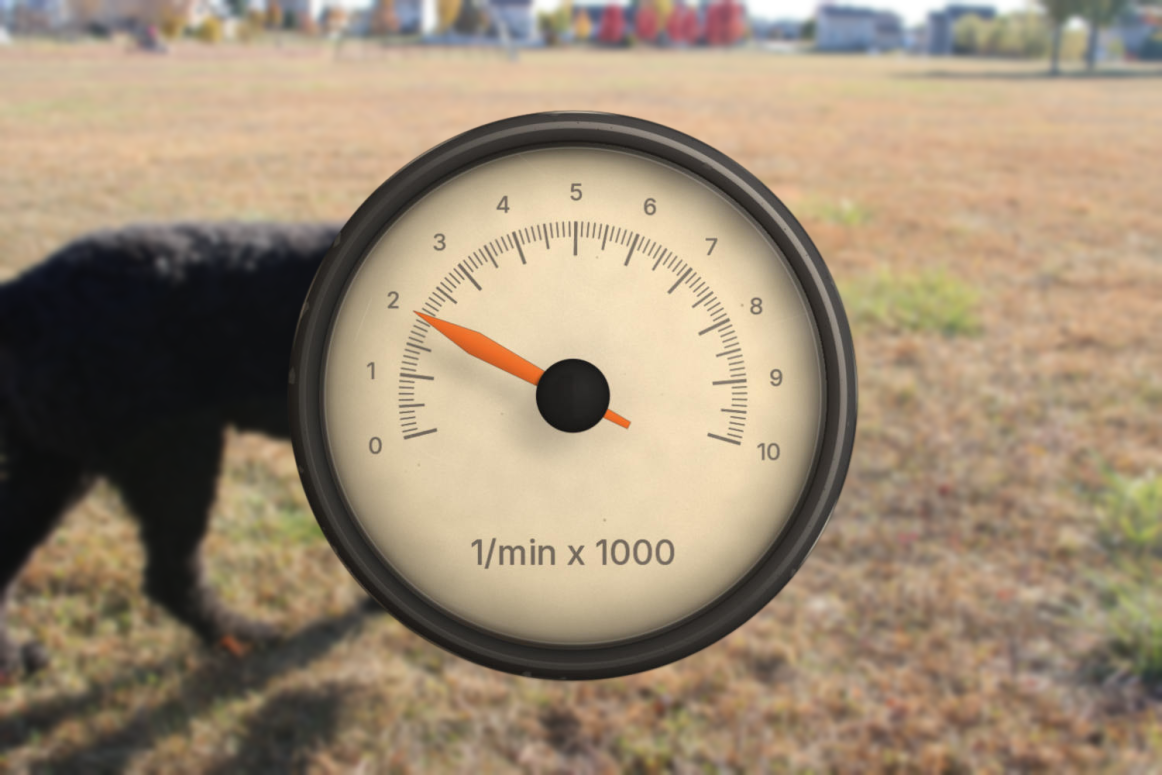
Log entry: 2000 rpm
